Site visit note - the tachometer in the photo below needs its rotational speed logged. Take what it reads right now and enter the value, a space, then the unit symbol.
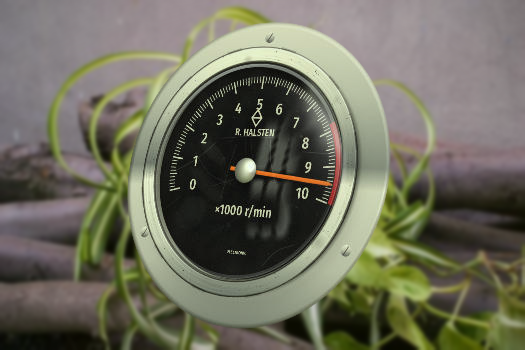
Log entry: 9500 rpm
